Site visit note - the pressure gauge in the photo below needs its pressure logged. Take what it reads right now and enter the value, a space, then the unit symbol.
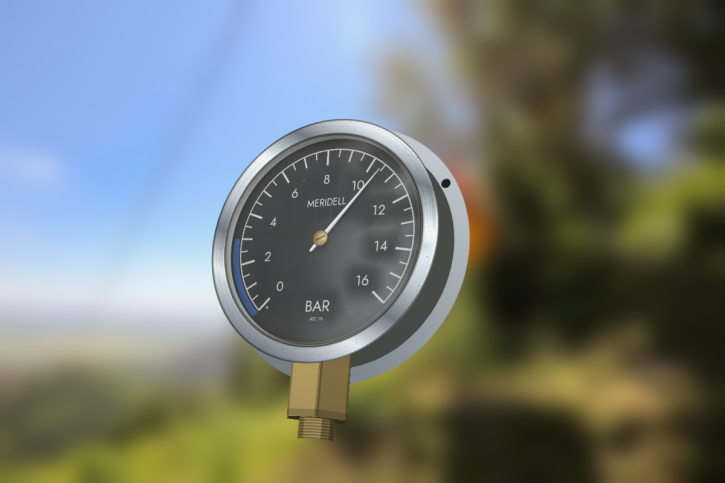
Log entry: 10.5 bar
